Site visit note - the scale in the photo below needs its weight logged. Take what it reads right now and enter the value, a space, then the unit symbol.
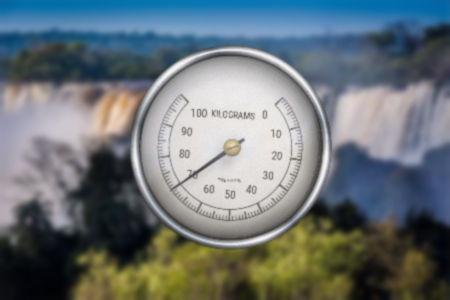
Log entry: 70 kg
